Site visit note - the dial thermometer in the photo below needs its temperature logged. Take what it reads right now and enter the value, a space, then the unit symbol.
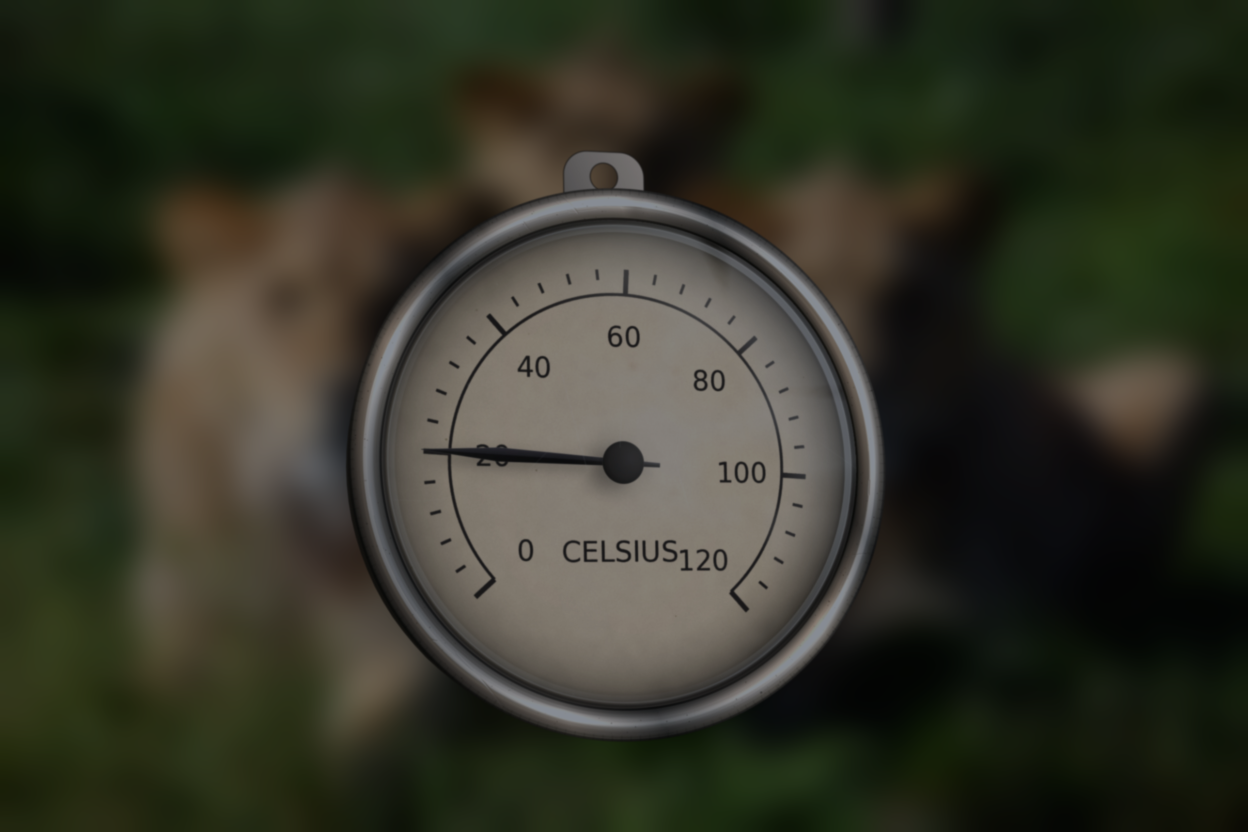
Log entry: 20 °C
